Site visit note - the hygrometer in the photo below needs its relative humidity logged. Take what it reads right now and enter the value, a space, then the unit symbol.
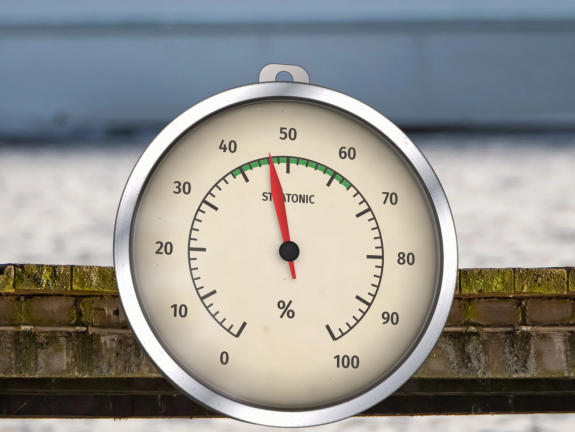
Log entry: 46 %
